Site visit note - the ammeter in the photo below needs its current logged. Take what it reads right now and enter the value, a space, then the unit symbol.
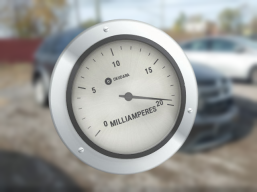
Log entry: 19.5 mA
